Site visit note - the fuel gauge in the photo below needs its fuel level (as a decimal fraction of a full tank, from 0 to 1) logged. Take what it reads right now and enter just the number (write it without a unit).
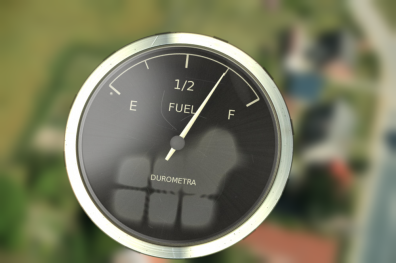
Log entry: 0.75
